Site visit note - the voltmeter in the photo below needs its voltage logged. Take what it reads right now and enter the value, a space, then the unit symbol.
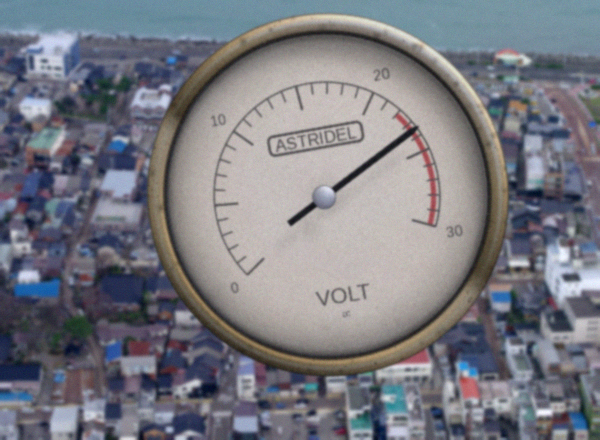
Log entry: 23.5 V
